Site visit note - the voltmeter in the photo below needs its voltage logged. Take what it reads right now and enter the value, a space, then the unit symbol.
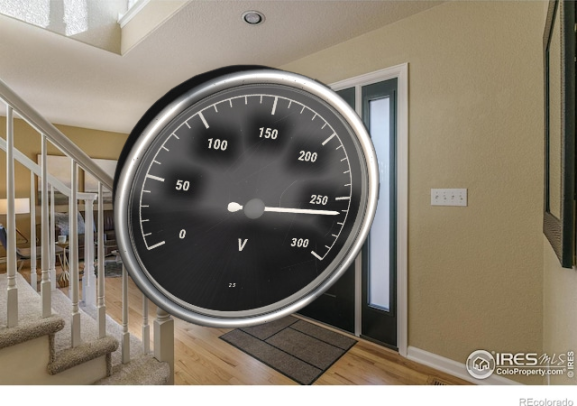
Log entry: 260 V
